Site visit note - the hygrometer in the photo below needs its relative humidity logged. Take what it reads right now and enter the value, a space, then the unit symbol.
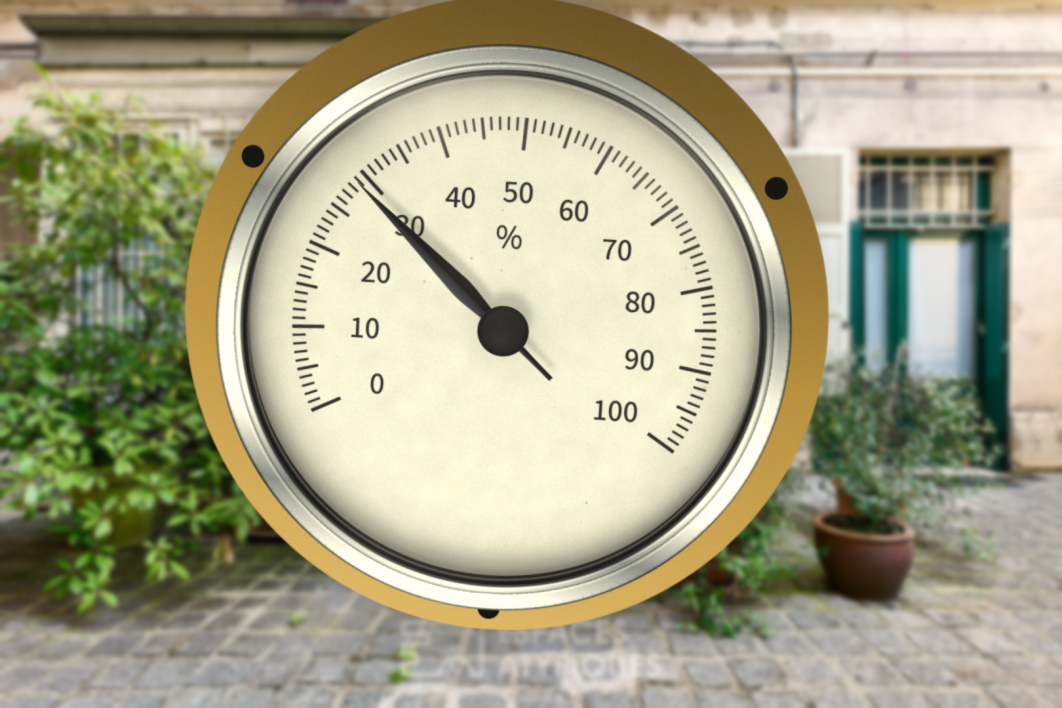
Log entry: 29 %
